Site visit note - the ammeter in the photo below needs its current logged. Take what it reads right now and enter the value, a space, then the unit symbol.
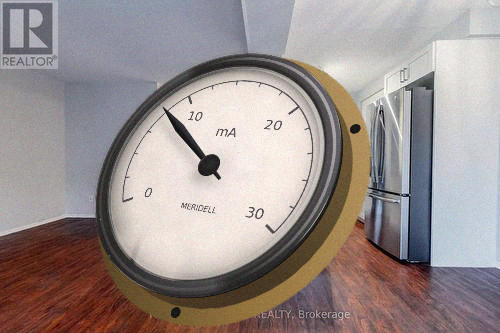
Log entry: 8 mA
